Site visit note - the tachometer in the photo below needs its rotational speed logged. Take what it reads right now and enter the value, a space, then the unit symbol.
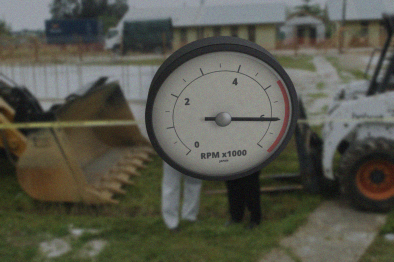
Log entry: 6000 rpm
